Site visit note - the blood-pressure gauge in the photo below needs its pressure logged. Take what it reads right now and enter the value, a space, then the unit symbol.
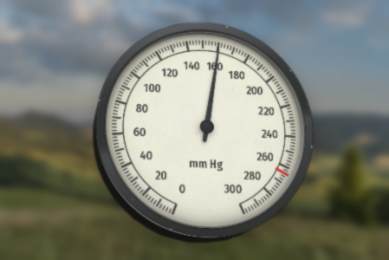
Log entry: 160 mmHg
